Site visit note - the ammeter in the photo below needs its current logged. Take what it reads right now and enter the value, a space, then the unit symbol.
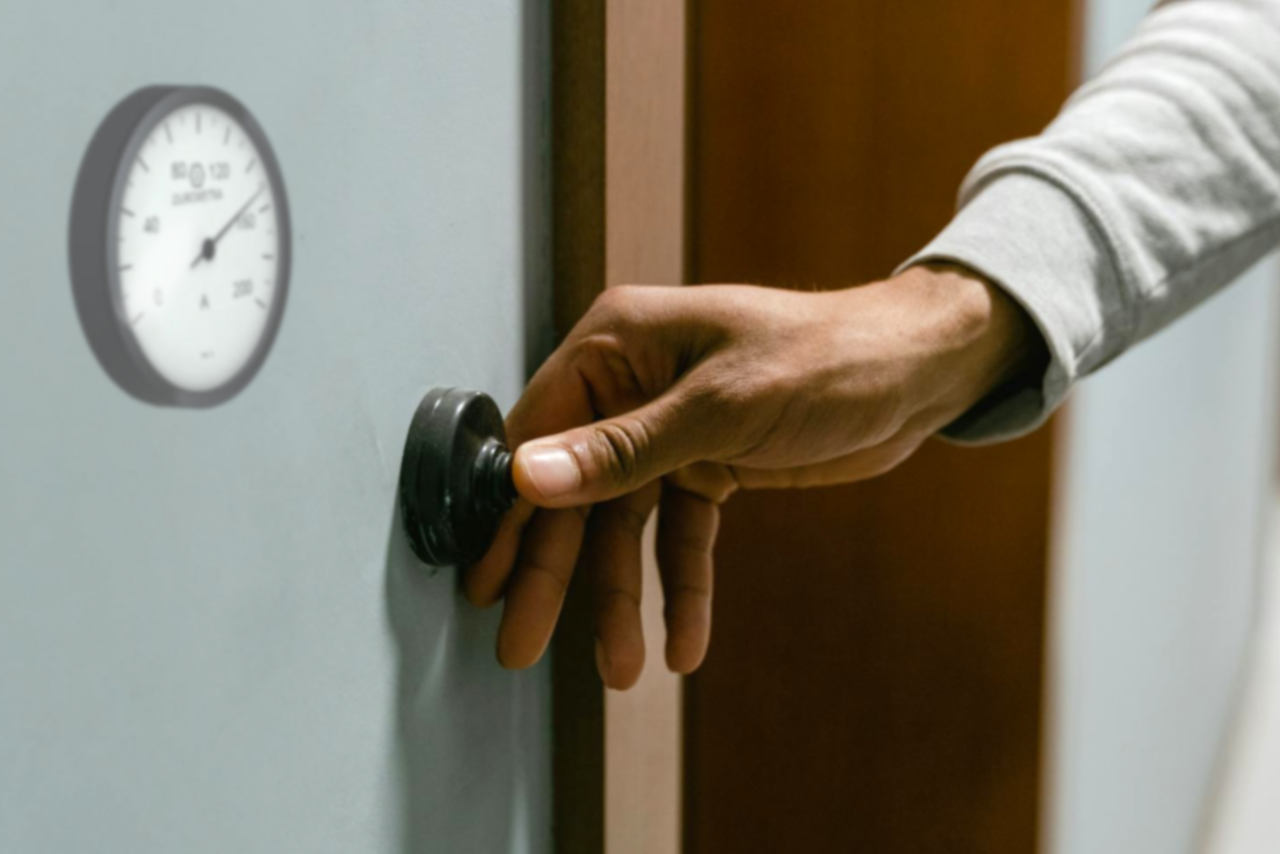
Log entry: 150 A
